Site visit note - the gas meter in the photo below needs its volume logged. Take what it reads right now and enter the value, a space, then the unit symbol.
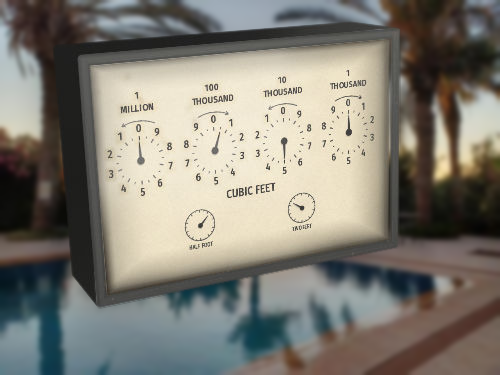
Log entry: 5000 ft³
